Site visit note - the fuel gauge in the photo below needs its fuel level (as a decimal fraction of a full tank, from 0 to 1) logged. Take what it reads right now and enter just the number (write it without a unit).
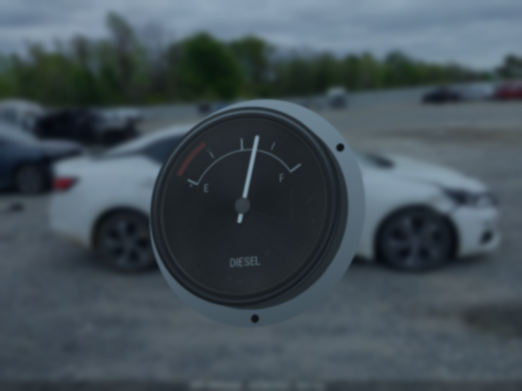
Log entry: 0.625
